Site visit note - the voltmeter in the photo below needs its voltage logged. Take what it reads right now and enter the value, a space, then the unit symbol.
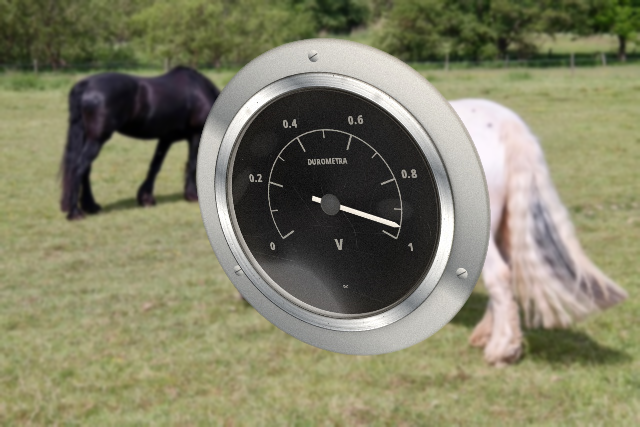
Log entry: 0.95 V
